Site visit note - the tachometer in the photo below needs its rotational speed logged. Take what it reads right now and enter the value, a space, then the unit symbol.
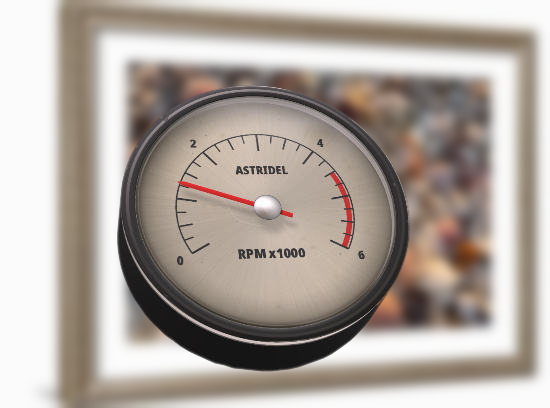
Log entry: 1250 rpm
